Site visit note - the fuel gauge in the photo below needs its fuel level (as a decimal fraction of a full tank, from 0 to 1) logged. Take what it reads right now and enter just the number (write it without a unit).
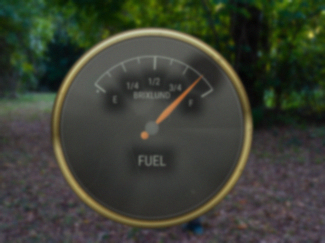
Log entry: 0.875
